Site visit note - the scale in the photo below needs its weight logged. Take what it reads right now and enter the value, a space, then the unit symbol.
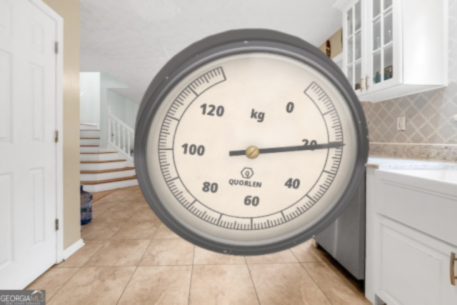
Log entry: 20 kg
